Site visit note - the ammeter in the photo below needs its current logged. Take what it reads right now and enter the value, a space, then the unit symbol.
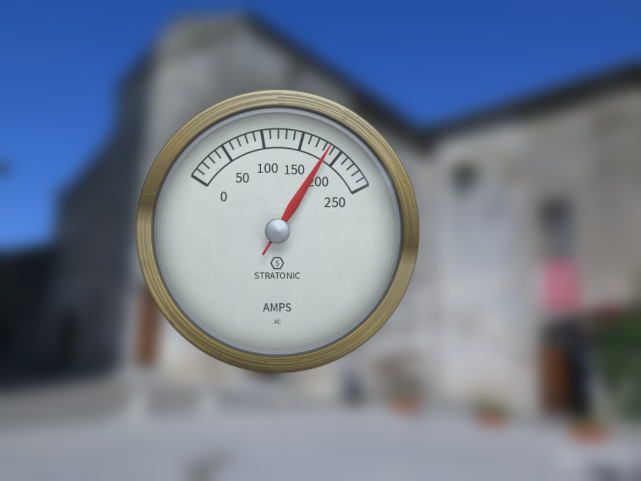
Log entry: 185 A
